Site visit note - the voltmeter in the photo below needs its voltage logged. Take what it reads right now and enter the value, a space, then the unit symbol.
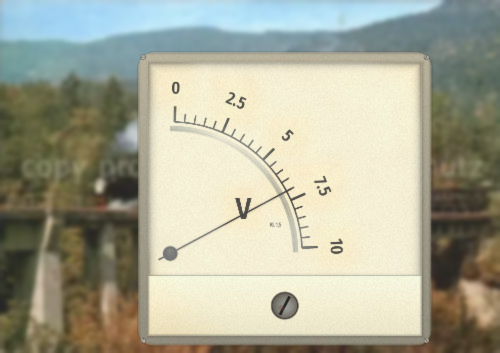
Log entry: 7 V
